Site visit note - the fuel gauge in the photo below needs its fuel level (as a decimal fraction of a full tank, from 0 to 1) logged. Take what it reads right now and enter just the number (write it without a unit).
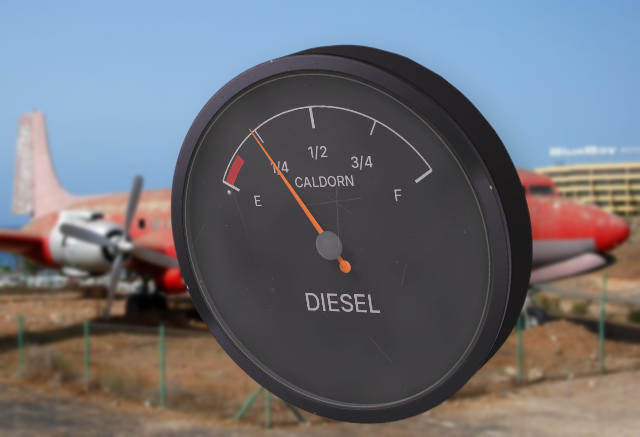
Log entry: 0.25
